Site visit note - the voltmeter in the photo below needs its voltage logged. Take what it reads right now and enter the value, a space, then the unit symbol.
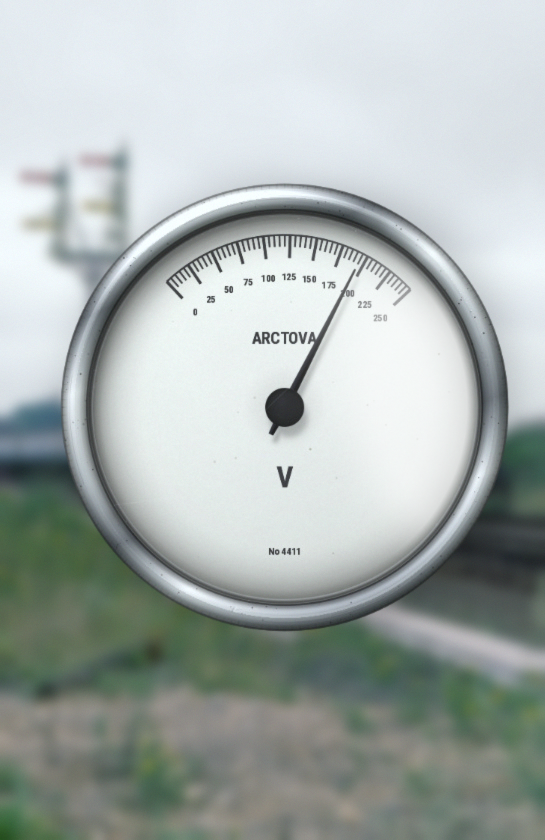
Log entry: 195 V
